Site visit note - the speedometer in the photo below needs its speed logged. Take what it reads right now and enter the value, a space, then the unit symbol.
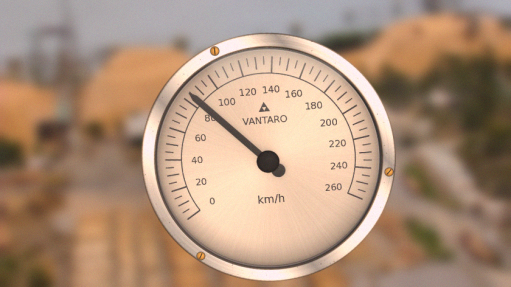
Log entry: 85 km/h
